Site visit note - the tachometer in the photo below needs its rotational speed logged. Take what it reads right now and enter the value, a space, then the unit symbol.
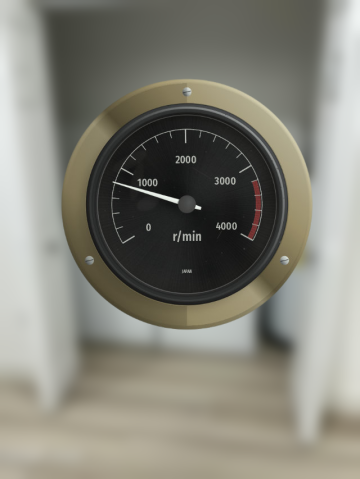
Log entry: 800 rpm
